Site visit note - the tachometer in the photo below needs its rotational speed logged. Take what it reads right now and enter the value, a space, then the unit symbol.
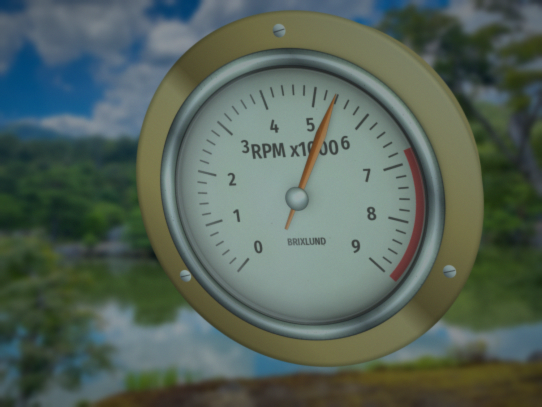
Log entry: 5400 rpm
